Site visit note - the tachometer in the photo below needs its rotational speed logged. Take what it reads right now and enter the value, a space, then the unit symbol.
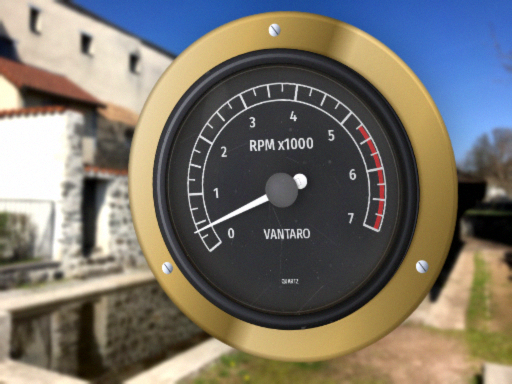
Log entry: 375 rpm
